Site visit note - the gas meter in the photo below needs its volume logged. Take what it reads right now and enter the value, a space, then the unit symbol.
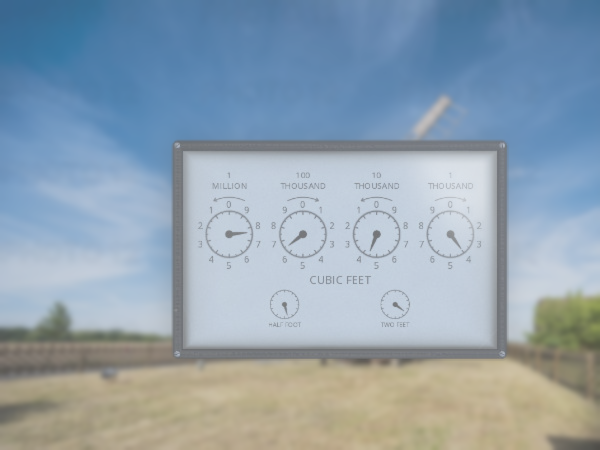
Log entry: 764400 ft³
